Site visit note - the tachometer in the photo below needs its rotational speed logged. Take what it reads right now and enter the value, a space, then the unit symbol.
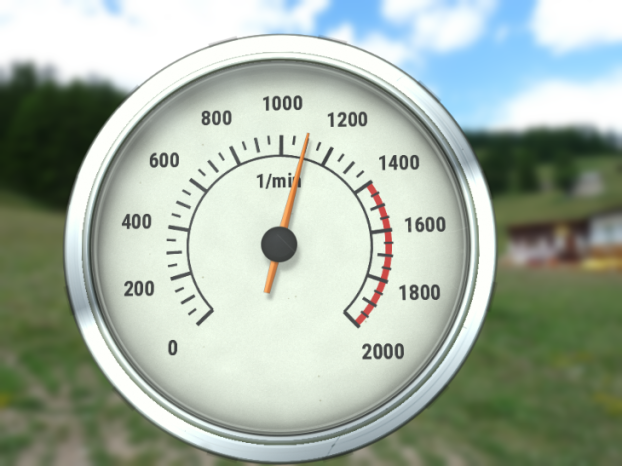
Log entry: 1100 rpm
